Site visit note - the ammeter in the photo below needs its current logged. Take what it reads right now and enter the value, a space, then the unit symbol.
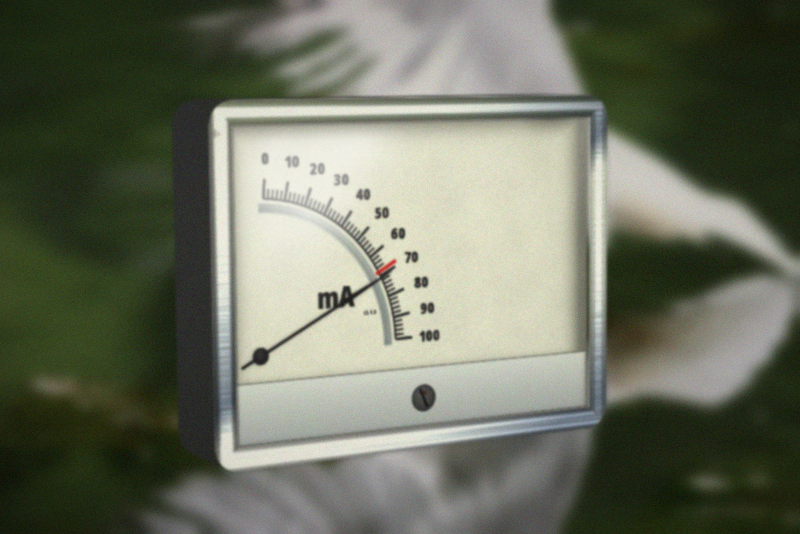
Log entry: 70 mA
